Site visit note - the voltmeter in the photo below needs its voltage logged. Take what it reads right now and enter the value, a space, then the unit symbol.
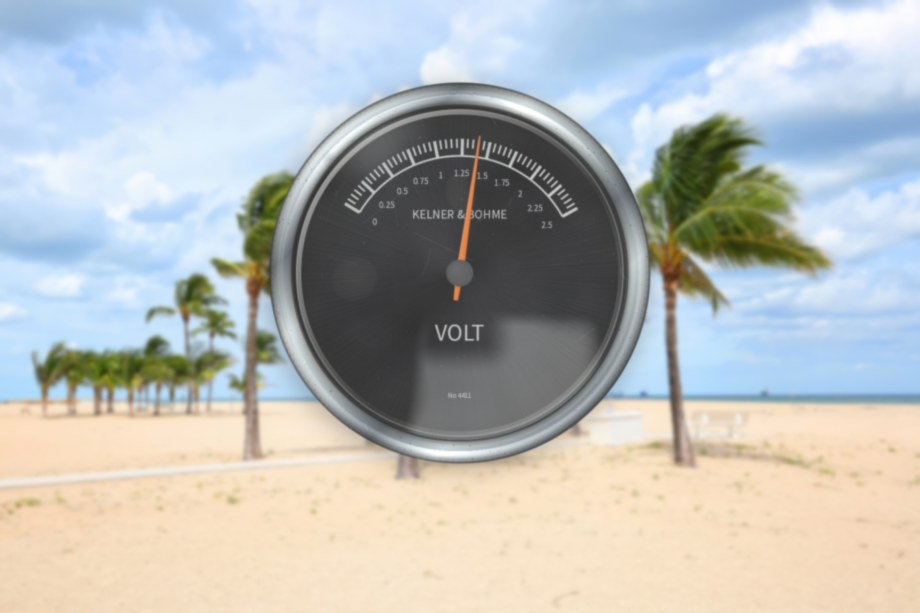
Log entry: 1.4 V
